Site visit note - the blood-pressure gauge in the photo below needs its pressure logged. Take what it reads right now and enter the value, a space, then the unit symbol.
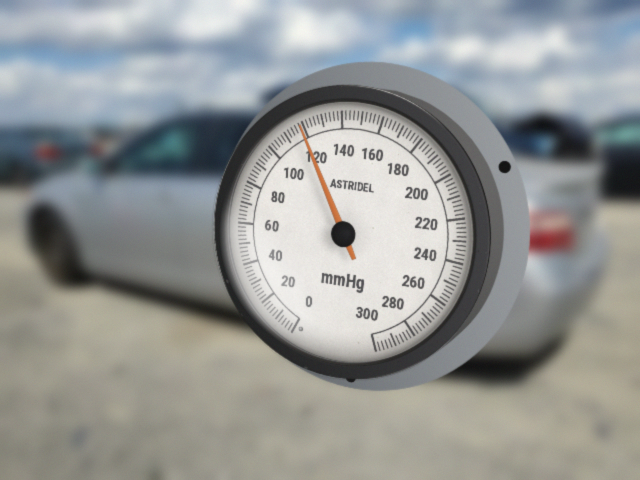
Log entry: 120 mmHg
